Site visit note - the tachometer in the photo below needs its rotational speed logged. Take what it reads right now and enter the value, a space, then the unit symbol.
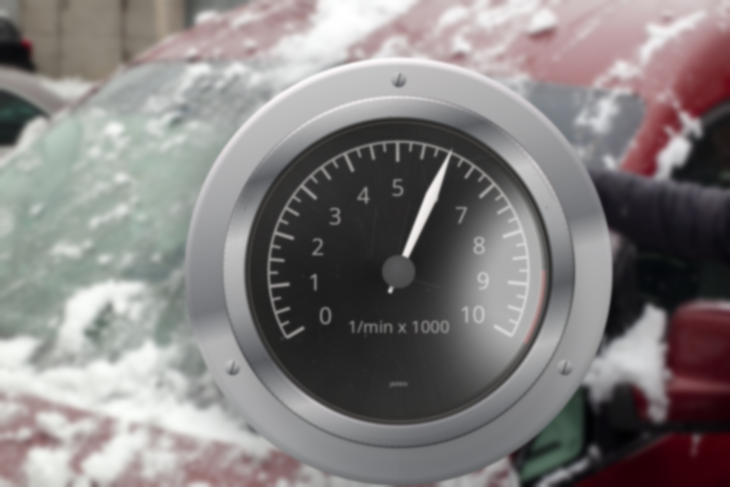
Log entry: 6000 rpm
